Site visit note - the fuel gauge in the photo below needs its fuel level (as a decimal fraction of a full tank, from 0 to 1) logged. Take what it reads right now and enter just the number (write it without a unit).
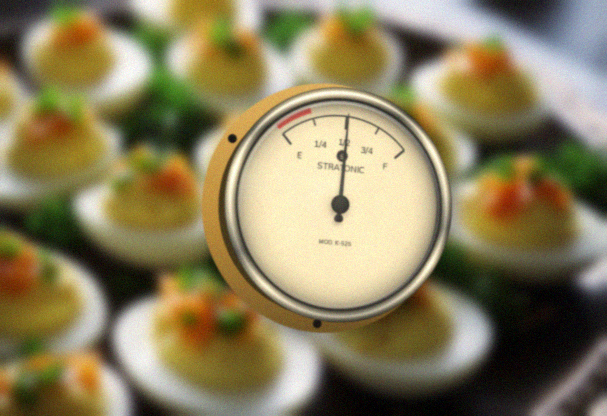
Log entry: 0.5
